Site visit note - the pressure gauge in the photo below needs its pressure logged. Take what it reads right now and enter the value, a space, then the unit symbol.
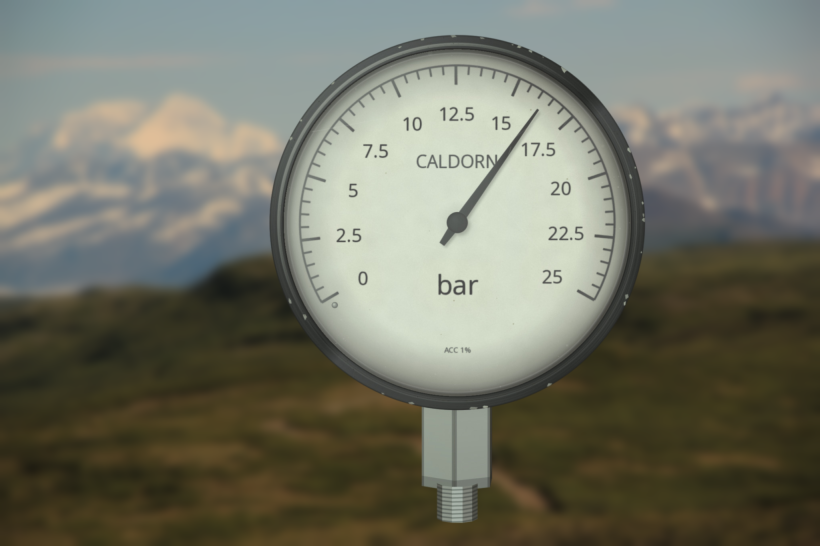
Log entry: 16.25 bar
